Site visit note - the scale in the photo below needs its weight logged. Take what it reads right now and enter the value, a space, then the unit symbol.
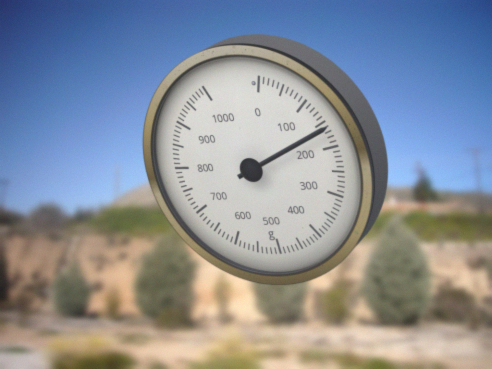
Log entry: 160 g
